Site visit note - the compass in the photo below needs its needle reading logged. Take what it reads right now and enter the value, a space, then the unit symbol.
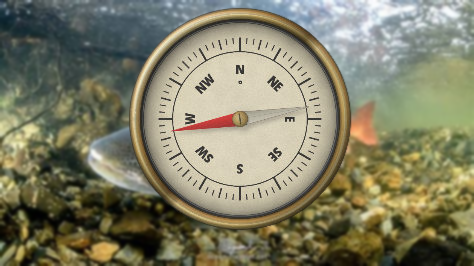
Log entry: 260 °
